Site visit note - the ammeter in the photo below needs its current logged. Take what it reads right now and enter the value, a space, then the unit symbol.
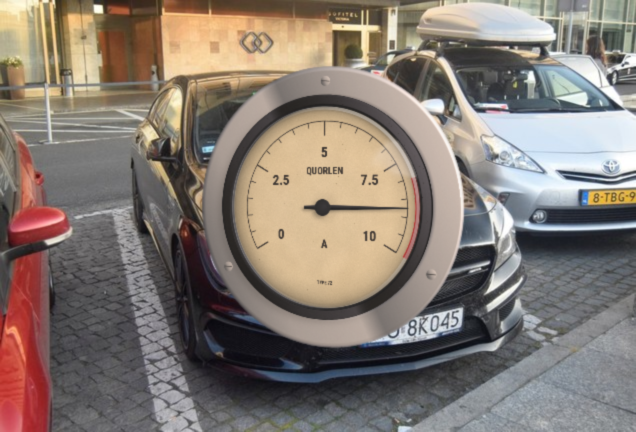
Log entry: 8.75 A
